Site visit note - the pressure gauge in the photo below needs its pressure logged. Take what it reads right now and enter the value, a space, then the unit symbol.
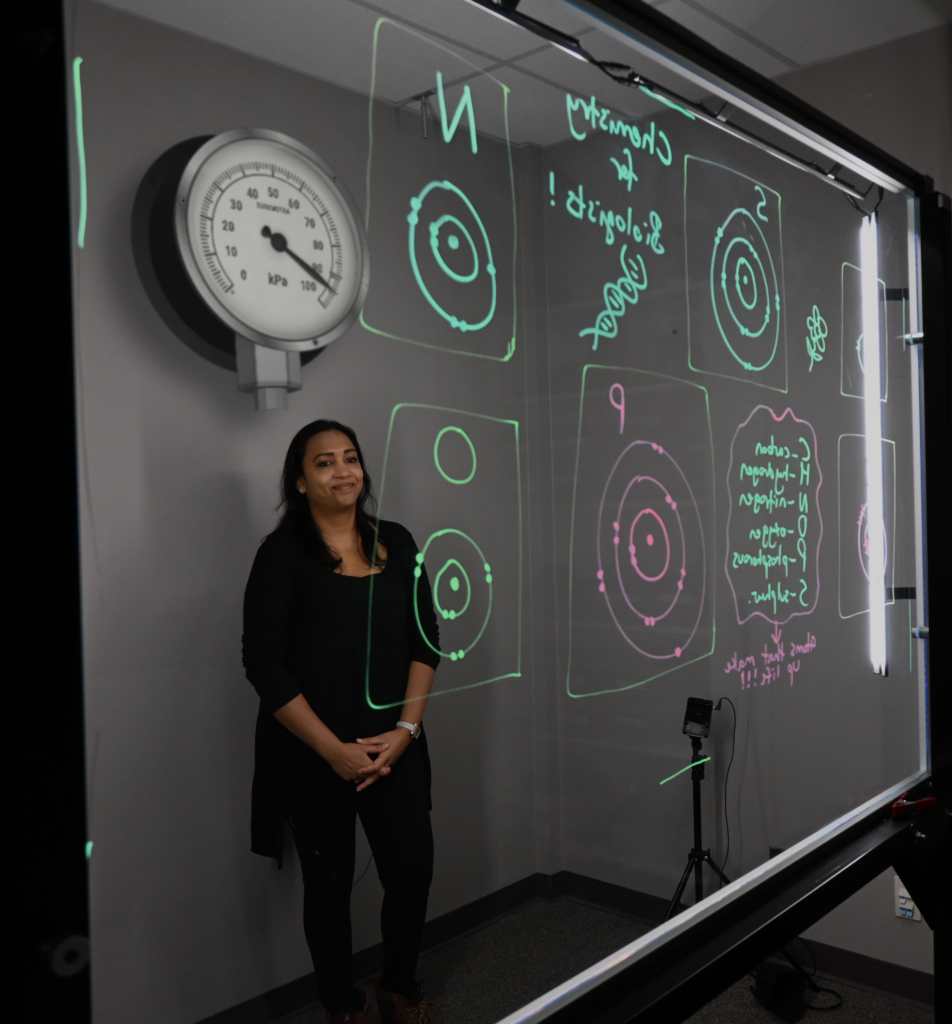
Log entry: 95 kPa
